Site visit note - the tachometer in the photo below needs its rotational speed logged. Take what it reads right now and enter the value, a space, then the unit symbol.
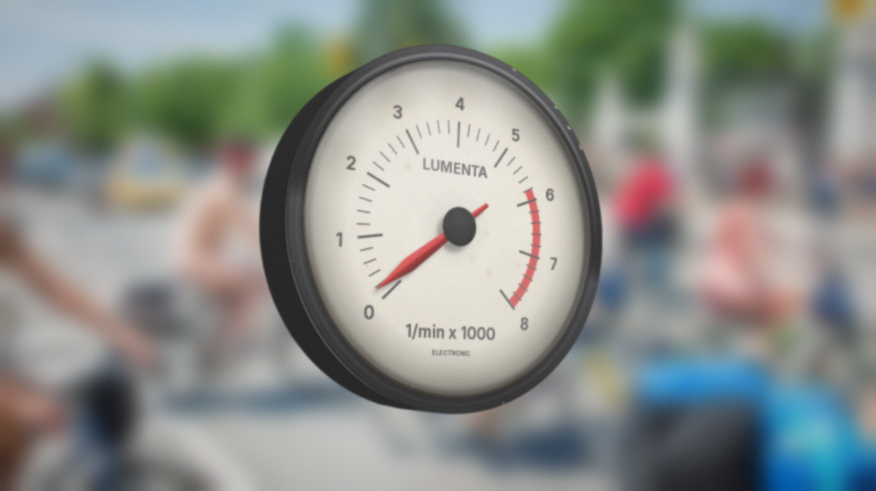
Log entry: 200 rpm
